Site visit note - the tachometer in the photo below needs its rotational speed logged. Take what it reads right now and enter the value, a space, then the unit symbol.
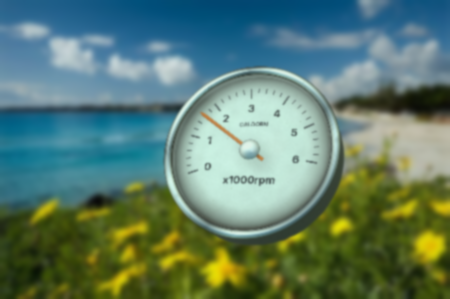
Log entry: 1600 rpm
